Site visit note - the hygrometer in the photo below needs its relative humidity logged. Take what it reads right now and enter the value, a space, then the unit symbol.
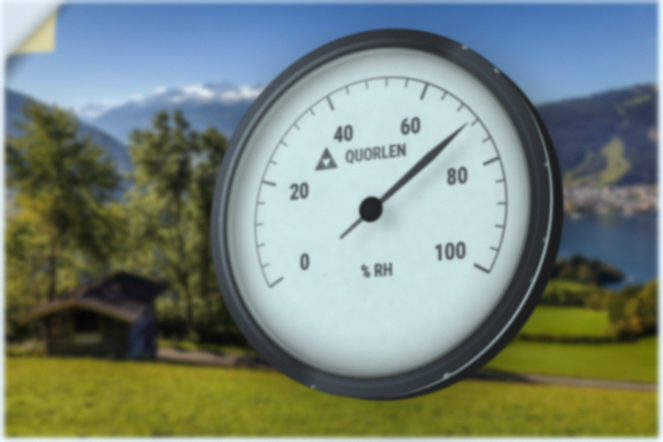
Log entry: 72 %
